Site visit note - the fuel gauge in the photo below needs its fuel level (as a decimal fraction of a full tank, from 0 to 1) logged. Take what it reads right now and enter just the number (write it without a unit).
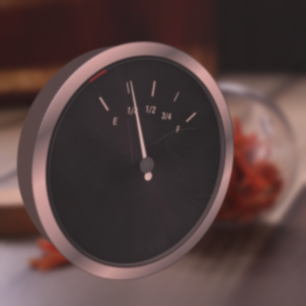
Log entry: 0.25
